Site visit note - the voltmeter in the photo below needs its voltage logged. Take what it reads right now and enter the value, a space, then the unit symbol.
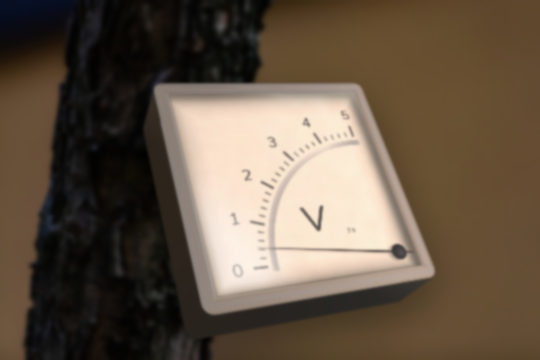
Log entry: 0.4 V
